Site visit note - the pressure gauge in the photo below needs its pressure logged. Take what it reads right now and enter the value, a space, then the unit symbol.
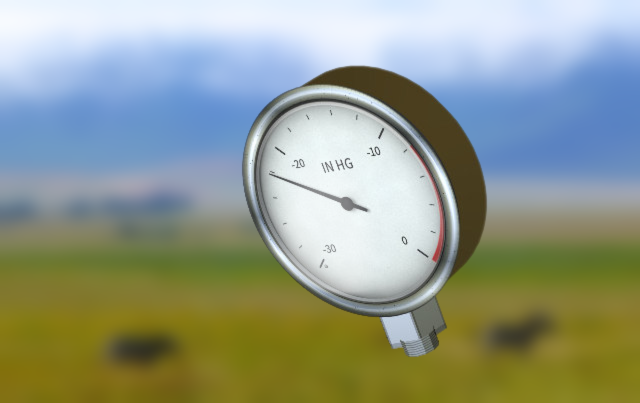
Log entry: -22 inHg
